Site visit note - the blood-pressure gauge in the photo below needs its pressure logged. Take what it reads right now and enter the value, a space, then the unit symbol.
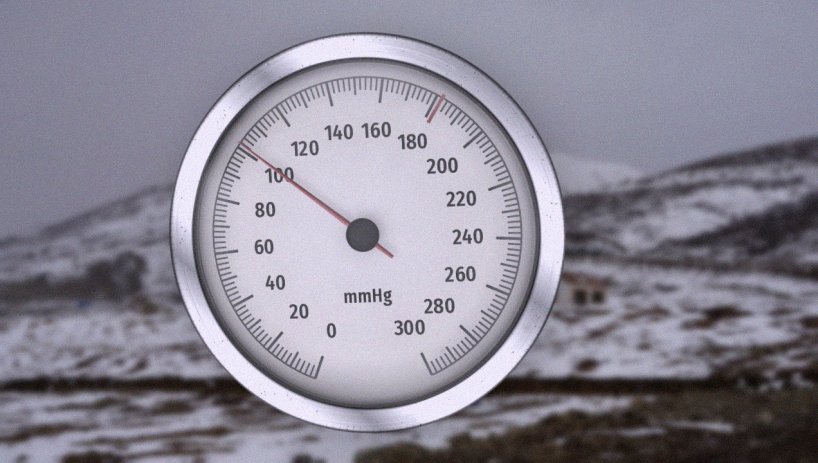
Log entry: 102 mmHg
